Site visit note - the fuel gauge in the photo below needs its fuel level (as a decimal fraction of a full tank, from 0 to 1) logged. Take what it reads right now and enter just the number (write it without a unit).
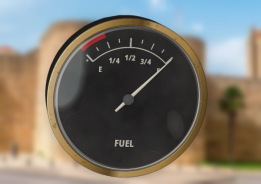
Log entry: 1
